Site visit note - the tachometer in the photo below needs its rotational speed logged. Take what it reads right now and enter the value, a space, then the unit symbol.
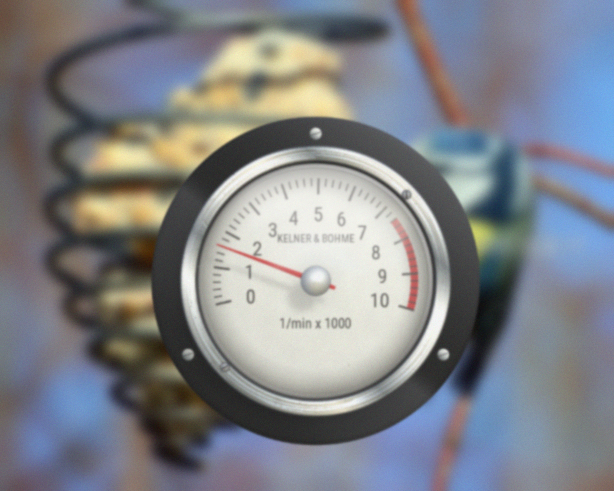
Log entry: 1600 rpm
